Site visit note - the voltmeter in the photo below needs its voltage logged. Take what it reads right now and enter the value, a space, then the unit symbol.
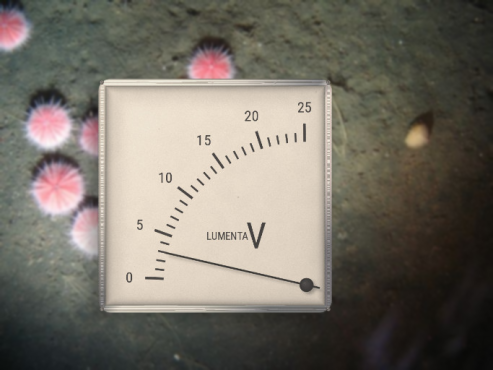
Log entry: 3 V
